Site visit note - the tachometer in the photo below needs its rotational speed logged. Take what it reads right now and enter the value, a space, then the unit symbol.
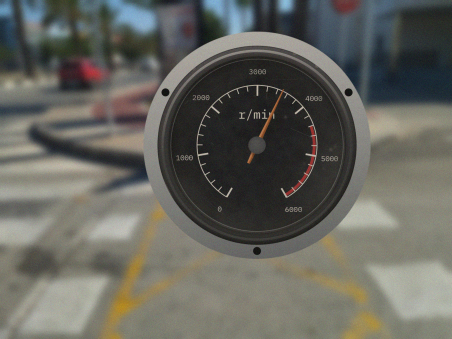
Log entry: 3500 rpm
